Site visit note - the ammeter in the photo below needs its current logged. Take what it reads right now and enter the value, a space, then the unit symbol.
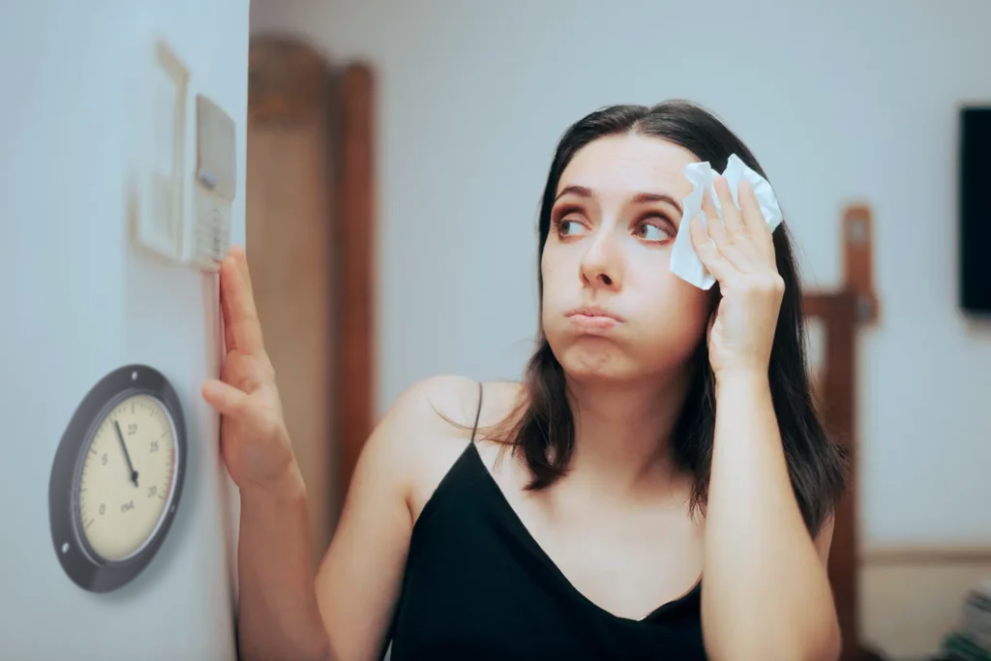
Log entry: 7.5 mA
